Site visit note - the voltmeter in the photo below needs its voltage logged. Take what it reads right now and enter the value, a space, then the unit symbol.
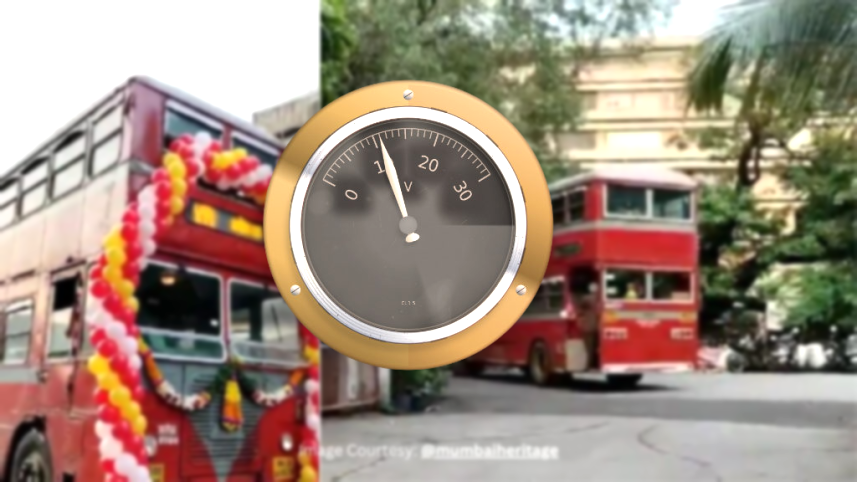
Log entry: 11 V
